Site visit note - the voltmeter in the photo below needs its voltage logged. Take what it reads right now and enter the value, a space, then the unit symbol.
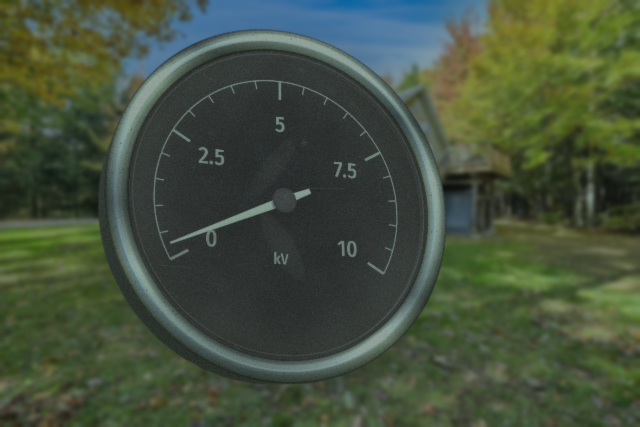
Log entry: 0.25 kV
